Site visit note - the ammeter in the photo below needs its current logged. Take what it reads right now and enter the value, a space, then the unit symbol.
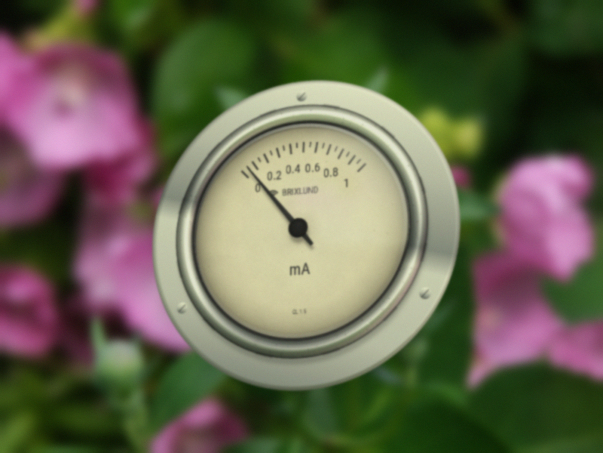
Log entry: 0.05 mA
